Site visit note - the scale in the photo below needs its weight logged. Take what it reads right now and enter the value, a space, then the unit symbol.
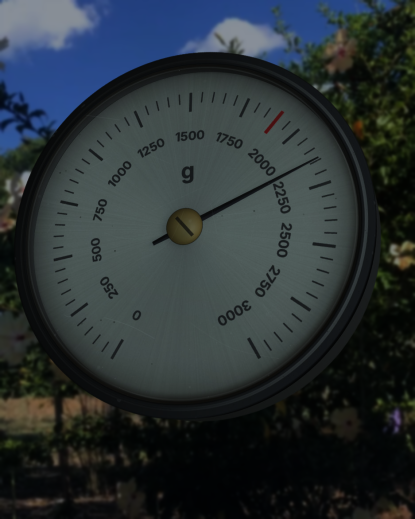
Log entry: 2150 g
